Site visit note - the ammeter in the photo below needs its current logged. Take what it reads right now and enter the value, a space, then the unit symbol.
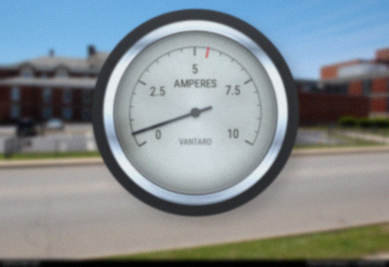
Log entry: 0.5 A
